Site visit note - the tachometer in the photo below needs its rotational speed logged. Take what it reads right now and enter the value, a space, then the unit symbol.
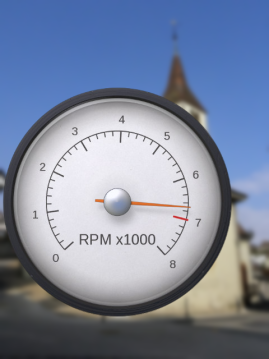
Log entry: 6700 rpm
